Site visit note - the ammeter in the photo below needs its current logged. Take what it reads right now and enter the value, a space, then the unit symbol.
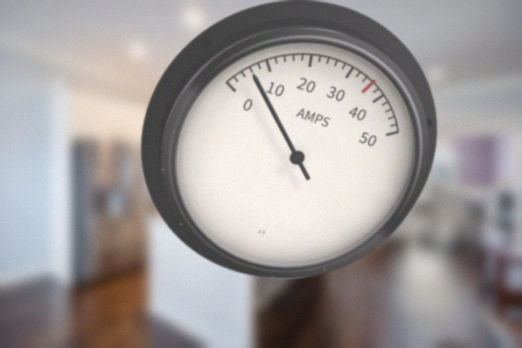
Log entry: 6 A
